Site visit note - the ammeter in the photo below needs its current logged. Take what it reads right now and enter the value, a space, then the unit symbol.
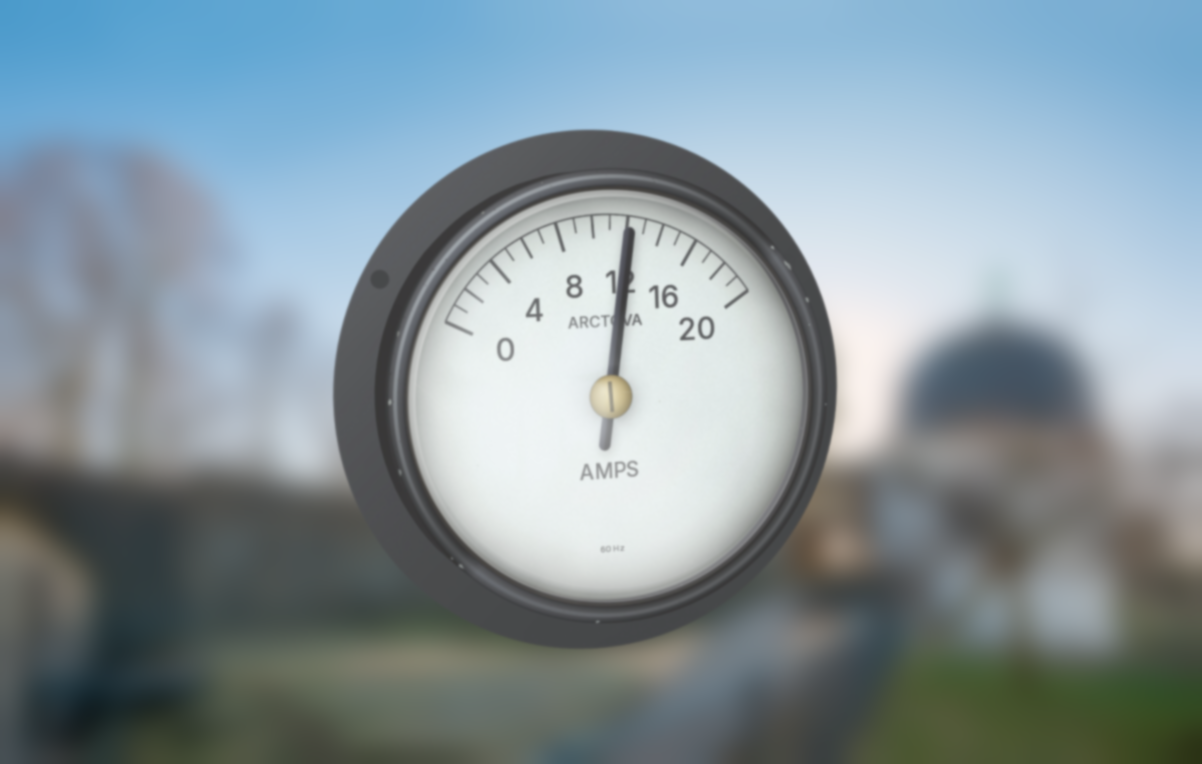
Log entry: 12 A
